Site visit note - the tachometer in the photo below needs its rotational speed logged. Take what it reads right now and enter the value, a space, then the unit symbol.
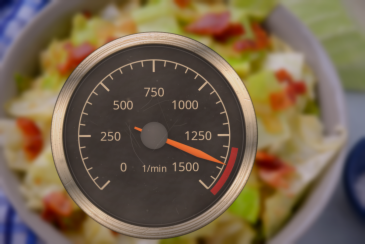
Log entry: 1375 rpm
